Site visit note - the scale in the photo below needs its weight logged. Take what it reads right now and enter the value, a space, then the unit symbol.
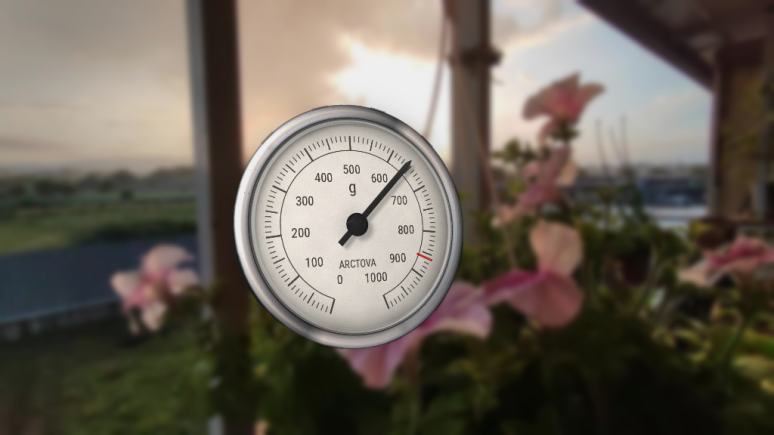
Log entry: 640 g
